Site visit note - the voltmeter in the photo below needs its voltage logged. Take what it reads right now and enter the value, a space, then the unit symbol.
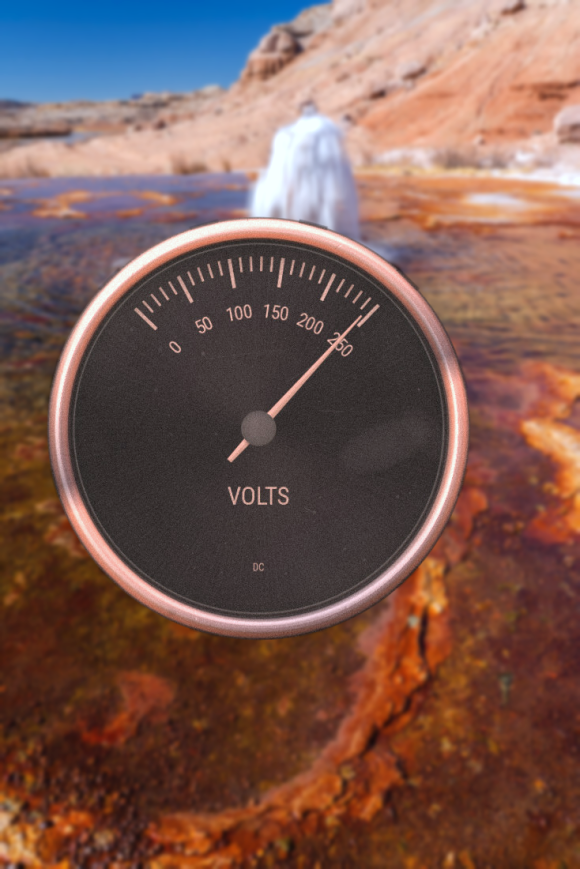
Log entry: 245 V
